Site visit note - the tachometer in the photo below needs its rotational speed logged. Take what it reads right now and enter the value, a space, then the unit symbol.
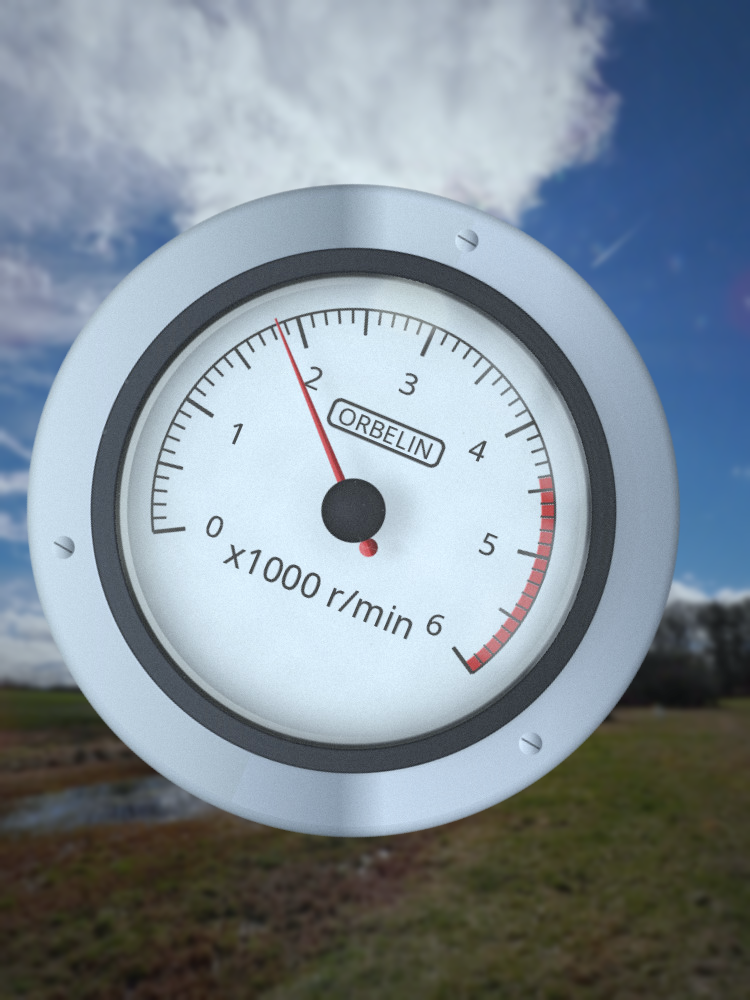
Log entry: 1850 rpm
